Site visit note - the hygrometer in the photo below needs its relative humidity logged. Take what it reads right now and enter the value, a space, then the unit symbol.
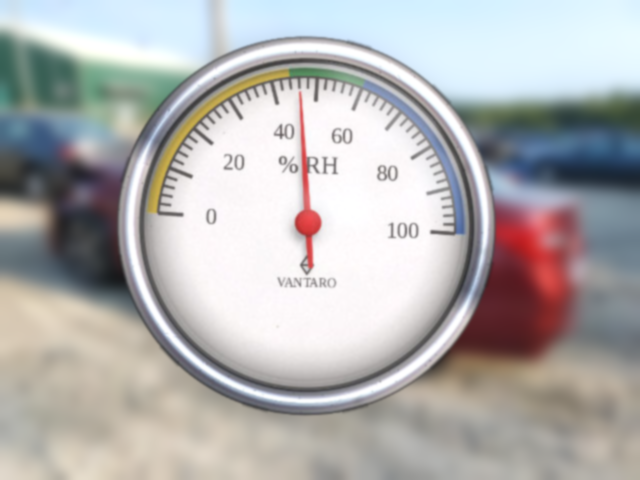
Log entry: 46 %
